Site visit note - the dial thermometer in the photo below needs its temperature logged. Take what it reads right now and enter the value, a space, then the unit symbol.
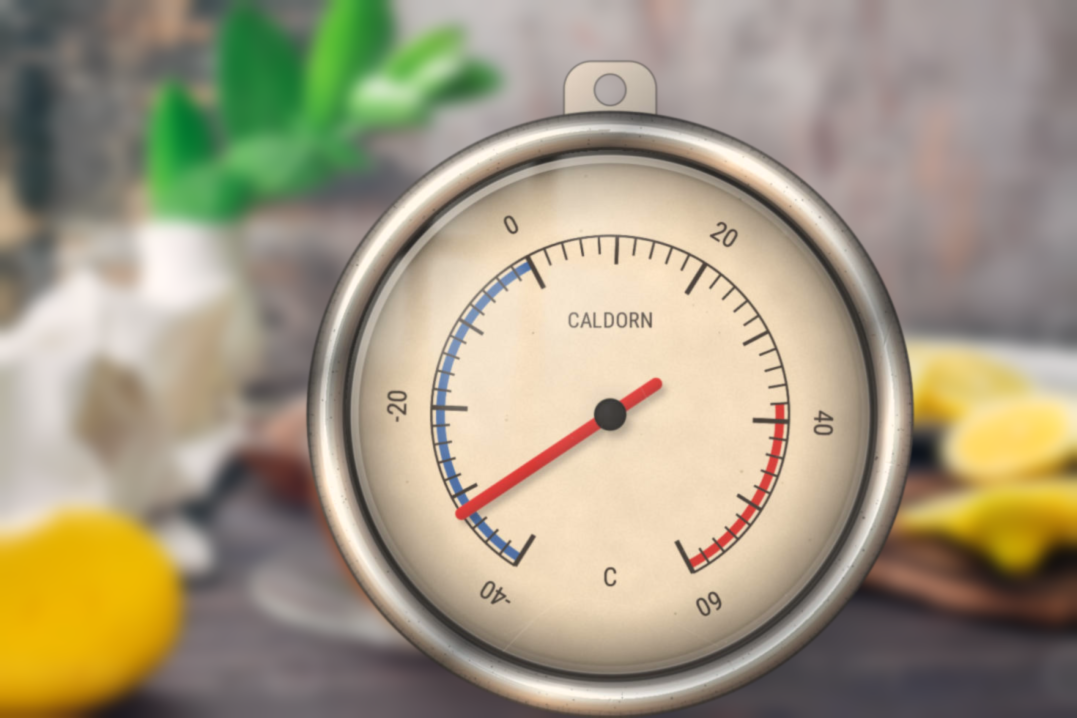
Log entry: -32 °C
